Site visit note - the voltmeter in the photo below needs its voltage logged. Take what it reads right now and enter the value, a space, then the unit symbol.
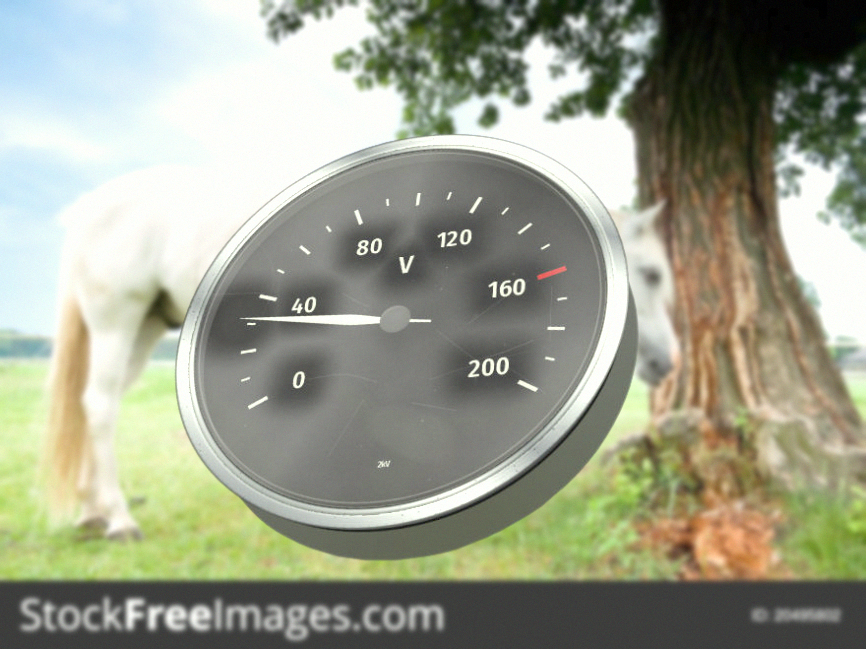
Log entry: 30 V
